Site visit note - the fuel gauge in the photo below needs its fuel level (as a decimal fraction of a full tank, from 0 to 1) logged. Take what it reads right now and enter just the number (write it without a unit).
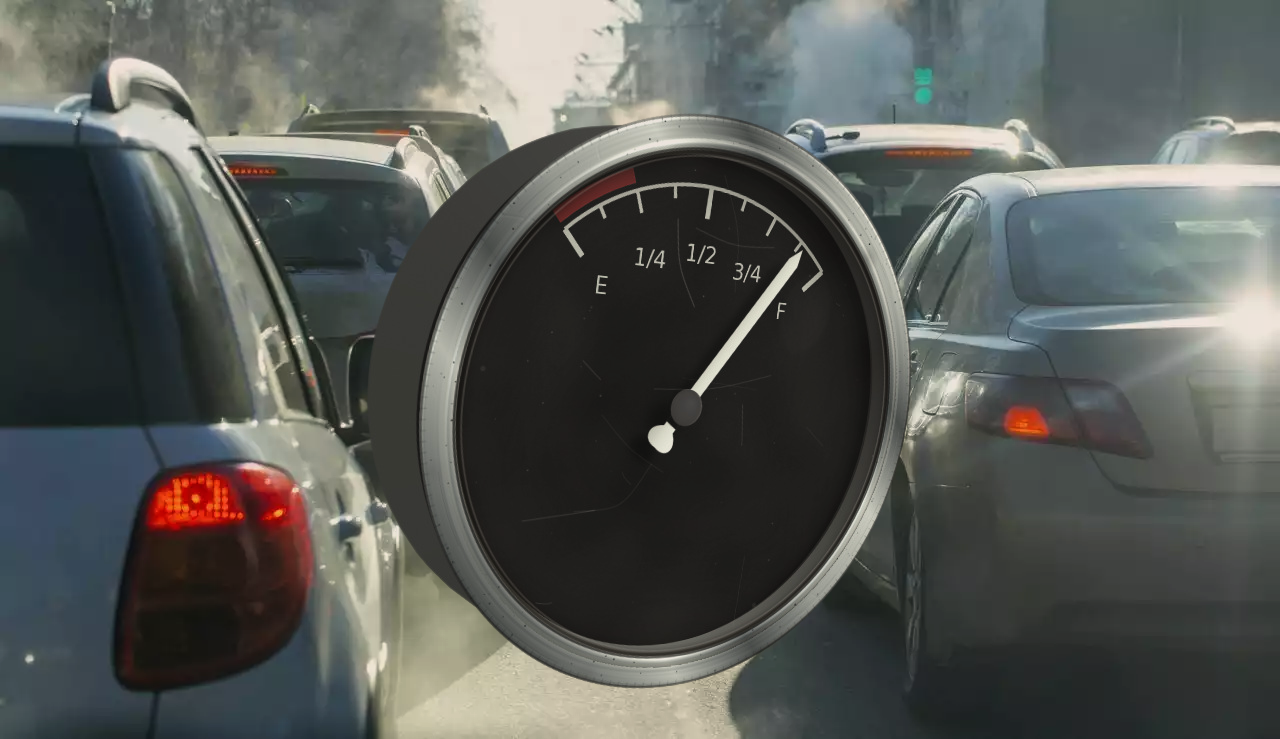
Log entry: 0.875
